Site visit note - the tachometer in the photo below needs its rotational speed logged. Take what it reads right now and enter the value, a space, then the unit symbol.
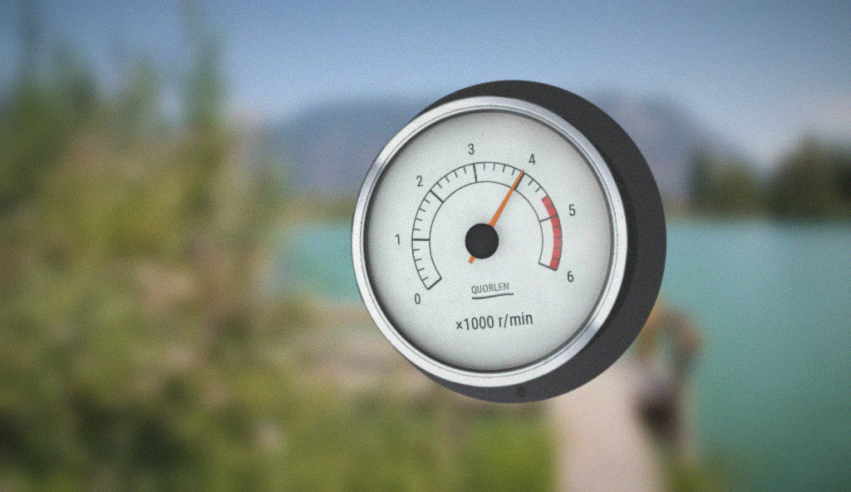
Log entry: 4000 rpm
